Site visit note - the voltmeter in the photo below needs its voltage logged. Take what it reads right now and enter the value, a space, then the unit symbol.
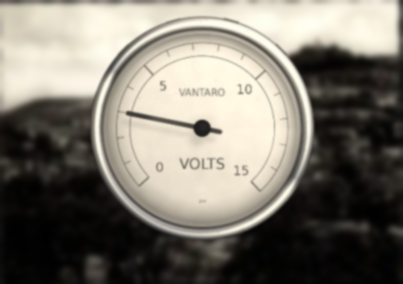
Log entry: 3 V
